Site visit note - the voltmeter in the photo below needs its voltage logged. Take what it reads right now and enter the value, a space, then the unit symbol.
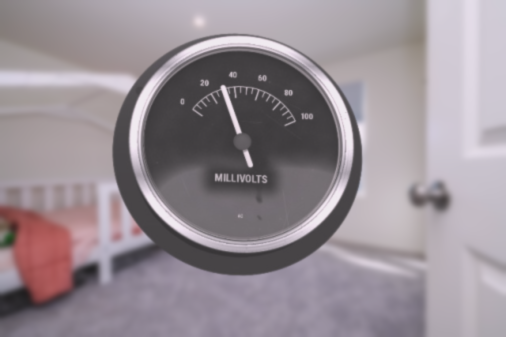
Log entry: 30 mV
